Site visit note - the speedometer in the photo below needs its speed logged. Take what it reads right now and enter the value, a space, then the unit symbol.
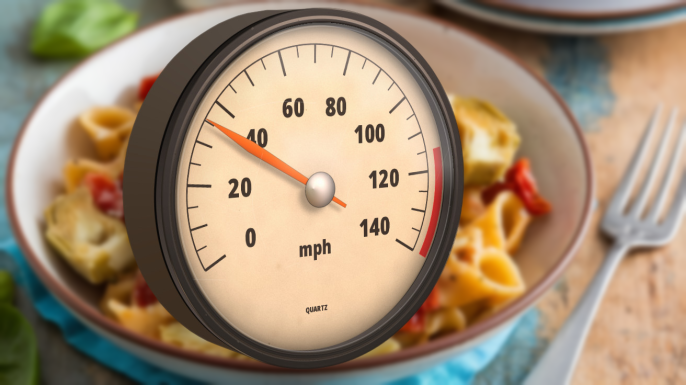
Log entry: 35 mph
